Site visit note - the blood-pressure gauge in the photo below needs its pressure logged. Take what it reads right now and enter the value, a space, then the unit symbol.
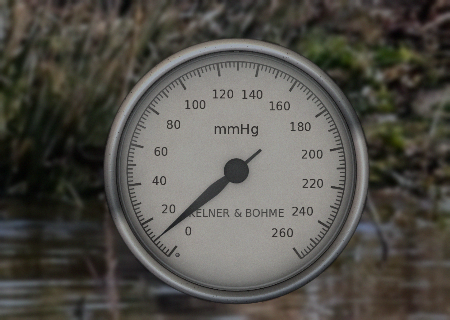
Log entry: 10 mmHg
